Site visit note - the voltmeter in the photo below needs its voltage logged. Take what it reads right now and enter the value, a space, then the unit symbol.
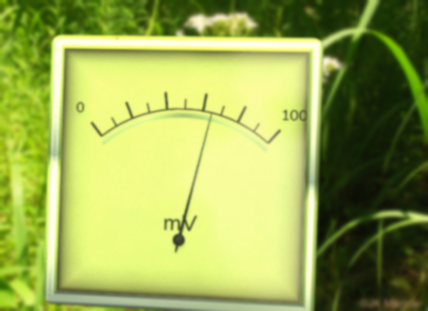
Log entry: 65 mV
